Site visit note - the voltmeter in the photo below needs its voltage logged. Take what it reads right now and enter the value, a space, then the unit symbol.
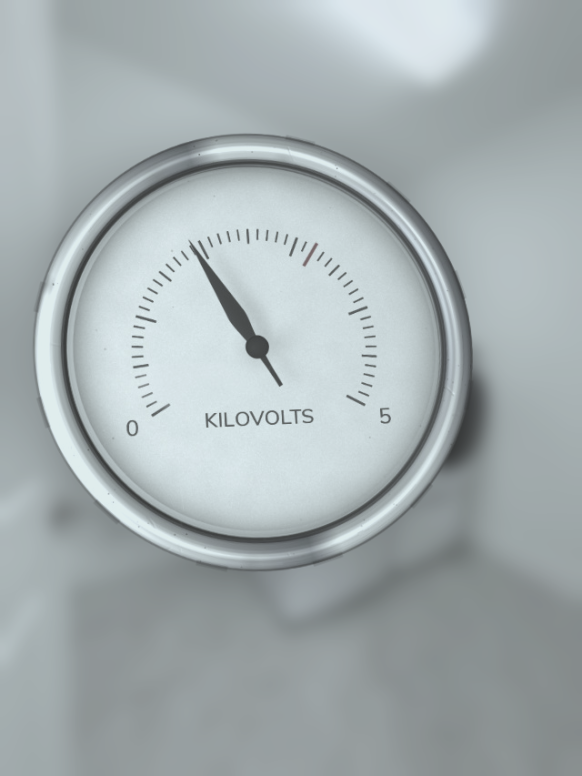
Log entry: 1.9 kV
